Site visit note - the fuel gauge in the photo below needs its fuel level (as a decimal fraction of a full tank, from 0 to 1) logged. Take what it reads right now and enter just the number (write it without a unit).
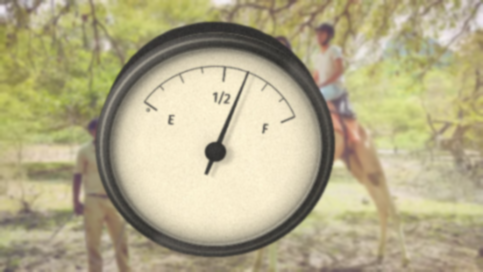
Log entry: 0.625
